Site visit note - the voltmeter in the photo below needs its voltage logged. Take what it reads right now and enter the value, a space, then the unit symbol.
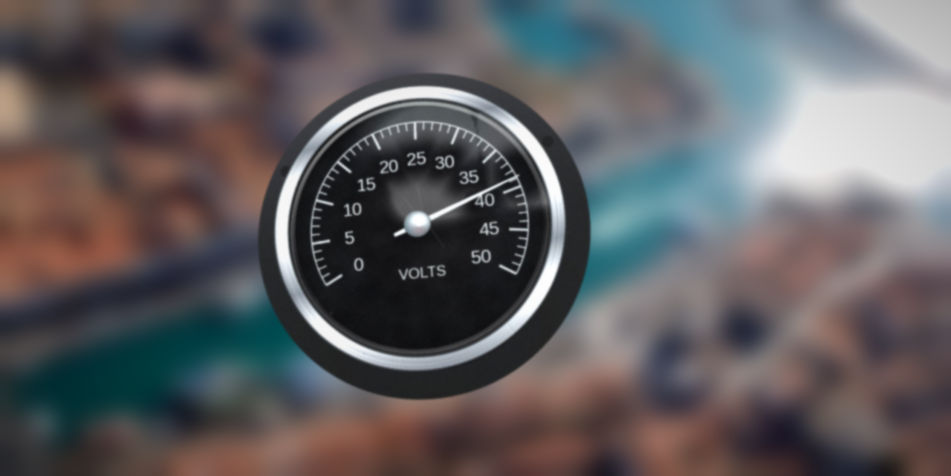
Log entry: 39 V
